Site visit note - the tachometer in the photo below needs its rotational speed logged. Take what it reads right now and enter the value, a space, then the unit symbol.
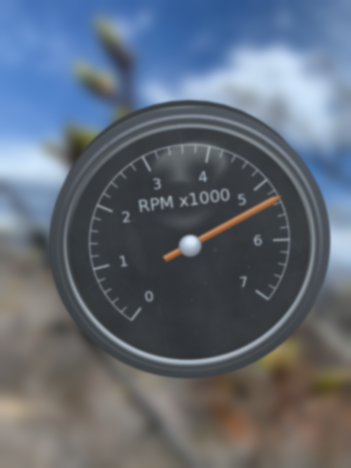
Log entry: 5300 rpm
